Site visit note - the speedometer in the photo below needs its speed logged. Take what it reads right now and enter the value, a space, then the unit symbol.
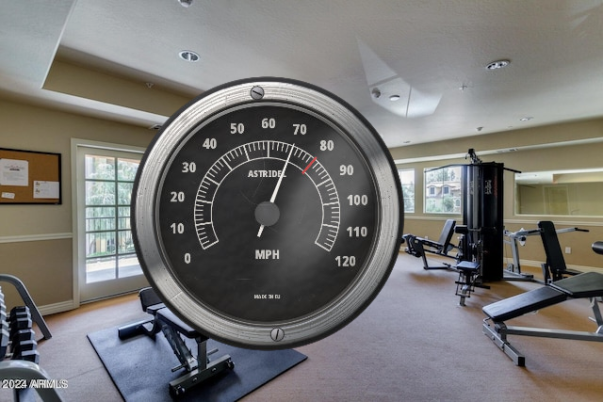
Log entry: 70 mph
